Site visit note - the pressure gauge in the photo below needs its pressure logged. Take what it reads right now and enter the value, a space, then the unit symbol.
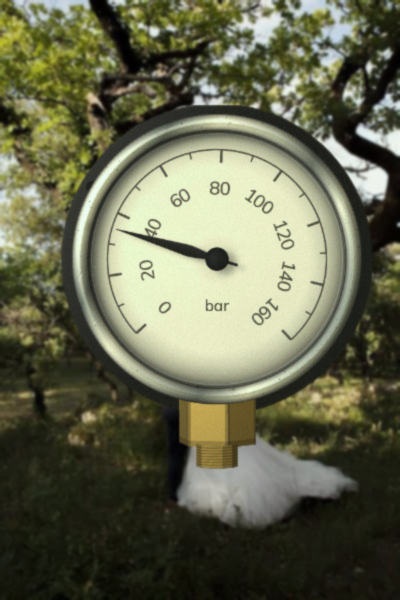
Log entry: 35 bar
